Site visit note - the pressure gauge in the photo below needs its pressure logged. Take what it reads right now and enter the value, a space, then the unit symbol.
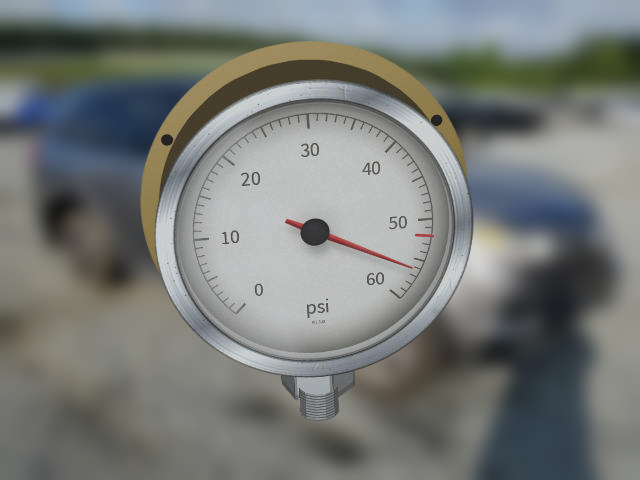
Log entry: 56 psi
